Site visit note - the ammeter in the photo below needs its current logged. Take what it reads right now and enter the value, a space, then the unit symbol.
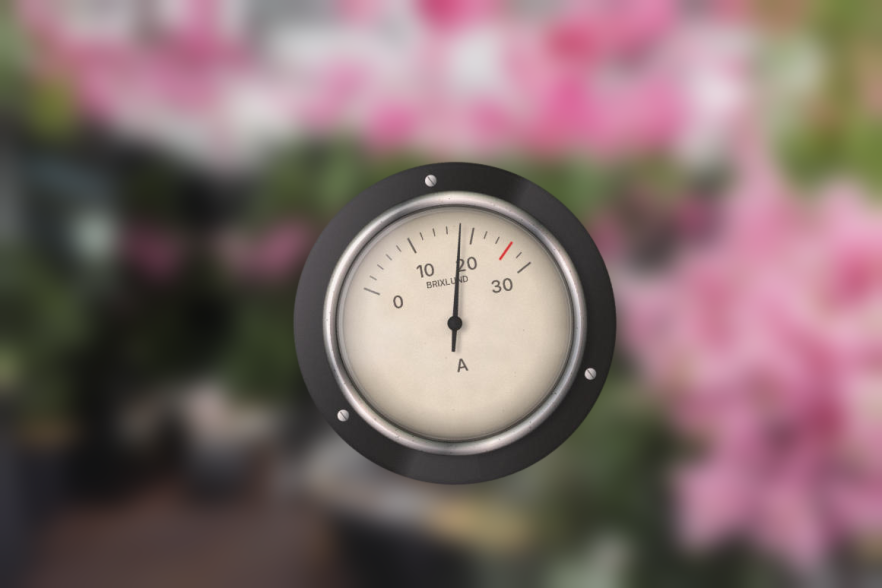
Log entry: 18 A
